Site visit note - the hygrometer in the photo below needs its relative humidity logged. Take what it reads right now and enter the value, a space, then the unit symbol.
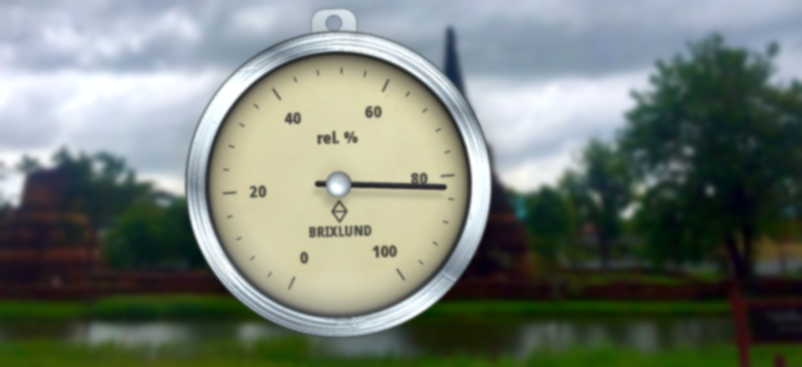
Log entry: 82 %
